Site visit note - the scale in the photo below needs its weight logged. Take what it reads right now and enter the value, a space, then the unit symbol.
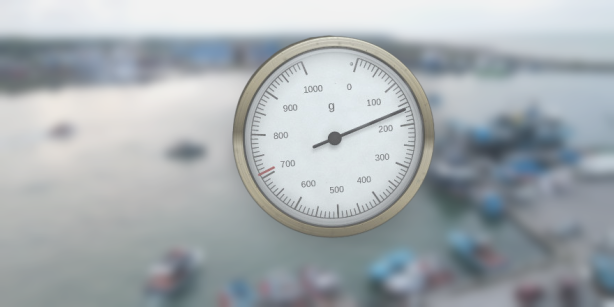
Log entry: 160 g
